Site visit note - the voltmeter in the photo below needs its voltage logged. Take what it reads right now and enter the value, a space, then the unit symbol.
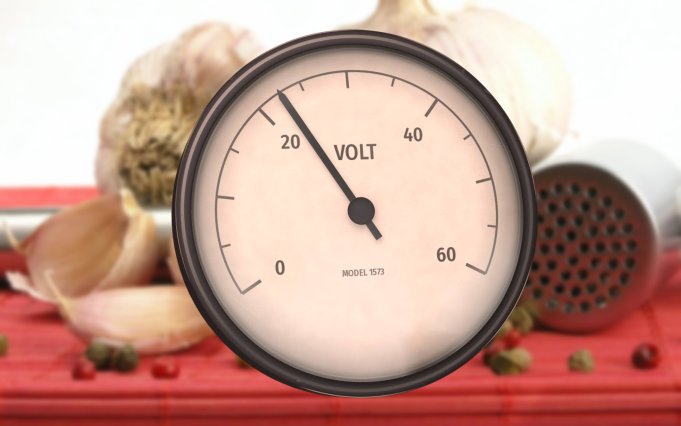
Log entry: 22.5 V
